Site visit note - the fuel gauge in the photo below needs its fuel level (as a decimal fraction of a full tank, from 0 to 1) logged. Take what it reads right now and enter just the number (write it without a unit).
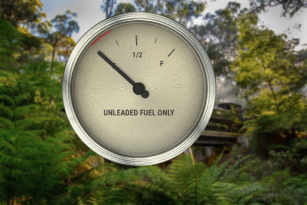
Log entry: 0
